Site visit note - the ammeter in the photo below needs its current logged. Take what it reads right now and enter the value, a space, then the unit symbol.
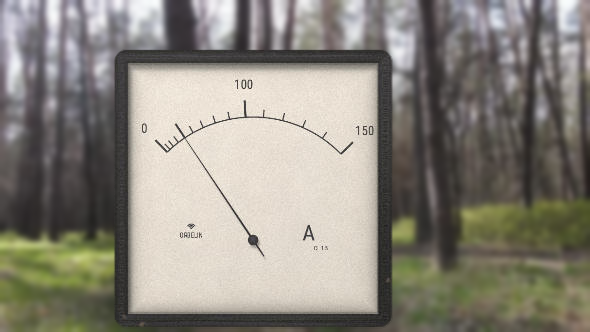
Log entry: 50 A
